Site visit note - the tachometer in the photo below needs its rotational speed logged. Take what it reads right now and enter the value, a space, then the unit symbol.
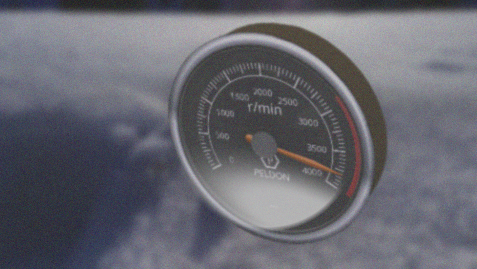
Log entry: 3750 rpm
